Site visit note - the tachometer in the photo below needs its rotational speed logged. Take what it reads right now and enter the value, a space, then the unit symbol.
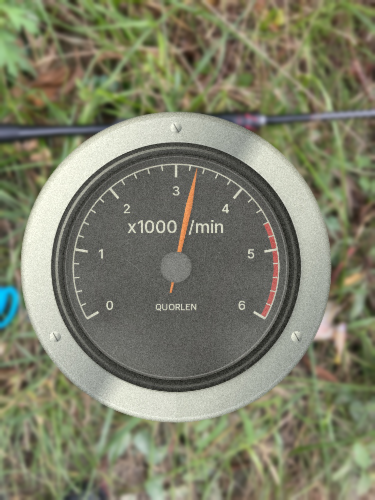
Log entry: 3300 rpm
